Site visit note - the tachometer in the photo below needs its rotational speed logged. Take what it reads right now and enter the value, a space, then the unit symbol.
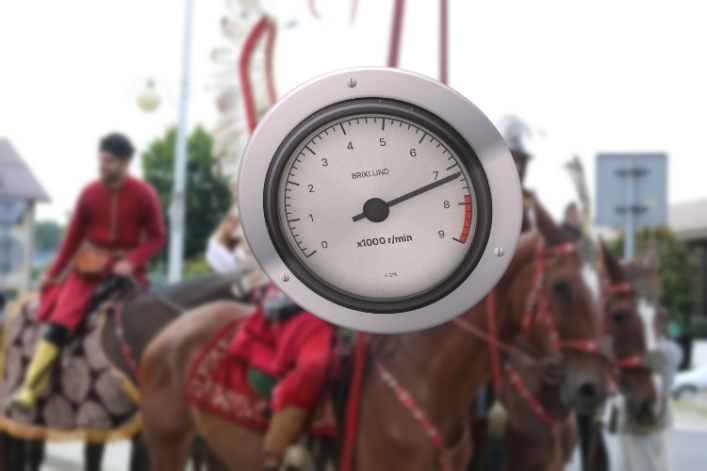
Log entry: 7200 rpm
